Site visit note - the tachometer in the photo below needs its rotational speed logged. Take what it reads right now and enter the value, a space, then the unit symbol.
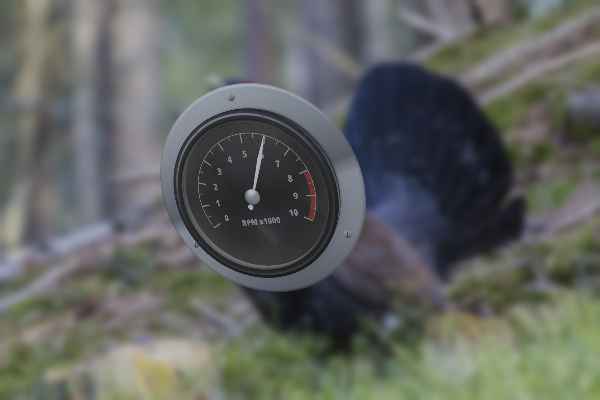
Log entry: 6000 rpm
